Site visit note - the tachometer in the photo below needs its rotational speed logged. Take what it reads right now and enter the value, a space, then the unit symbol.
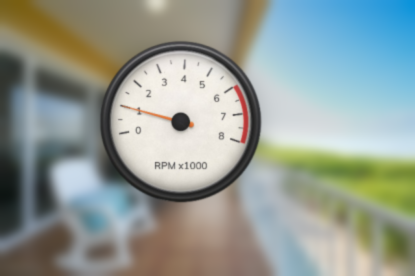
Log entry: 1000 rpm
